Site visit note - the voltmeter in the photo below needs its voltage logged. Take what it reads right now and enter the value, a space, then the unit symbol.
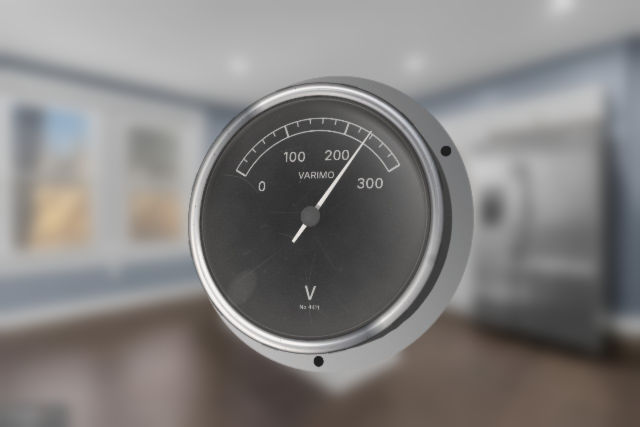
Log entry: 240 V
